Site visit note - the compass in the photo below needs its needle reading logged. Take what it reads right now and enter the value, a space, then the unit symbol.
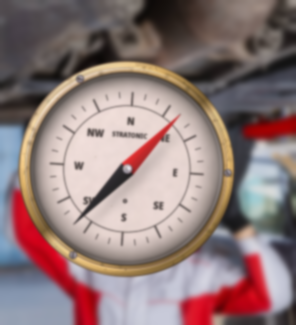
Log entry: 40 °
